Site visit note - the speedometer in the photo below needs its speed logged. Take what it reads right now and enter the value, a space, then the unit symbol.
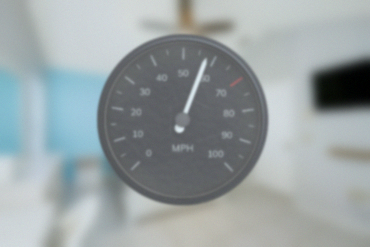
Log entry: 57.5 mph
